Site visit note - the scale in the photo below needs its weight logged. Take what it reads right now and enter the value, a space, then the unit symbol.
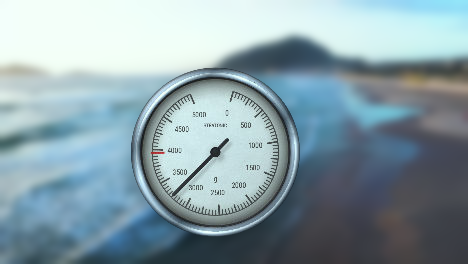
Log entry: 3250 g
